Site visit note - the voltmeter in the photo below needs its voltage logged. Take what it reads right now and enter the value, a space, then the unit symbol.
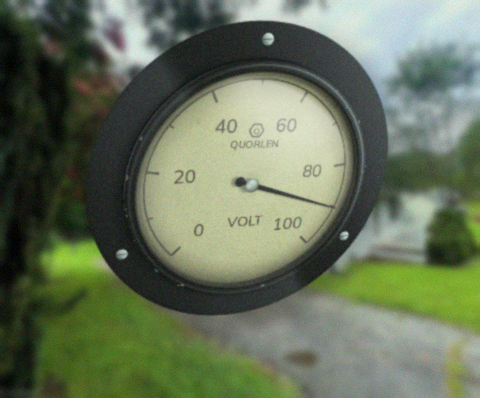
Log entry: 90 V
